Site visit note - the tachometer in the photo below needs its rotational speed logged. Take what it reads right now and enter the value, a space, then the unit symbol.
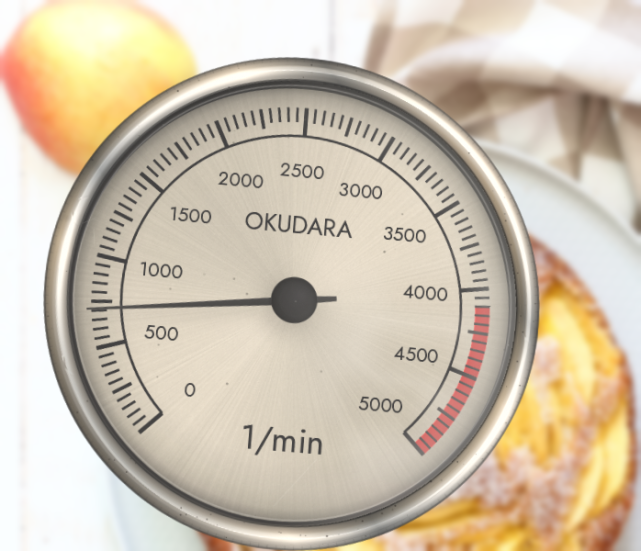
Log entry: 700 rpm
